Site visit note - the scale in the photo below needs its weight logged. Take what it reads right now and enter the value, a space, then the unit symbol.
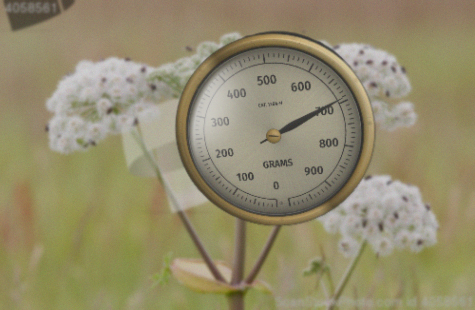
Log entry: 690 g
